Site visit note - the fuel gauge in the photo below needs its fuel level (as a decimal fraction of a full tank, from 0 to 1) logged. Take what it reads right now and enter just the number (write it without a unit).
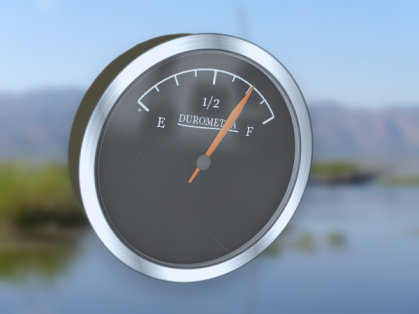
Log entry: 0.75
